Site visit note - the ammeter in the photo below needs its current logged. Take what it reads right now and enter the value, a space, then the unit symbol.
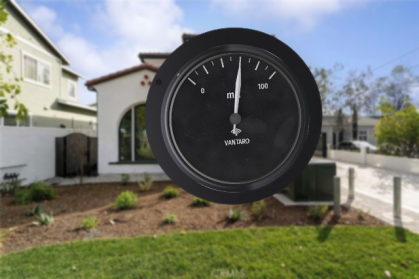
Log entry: 60 mA
